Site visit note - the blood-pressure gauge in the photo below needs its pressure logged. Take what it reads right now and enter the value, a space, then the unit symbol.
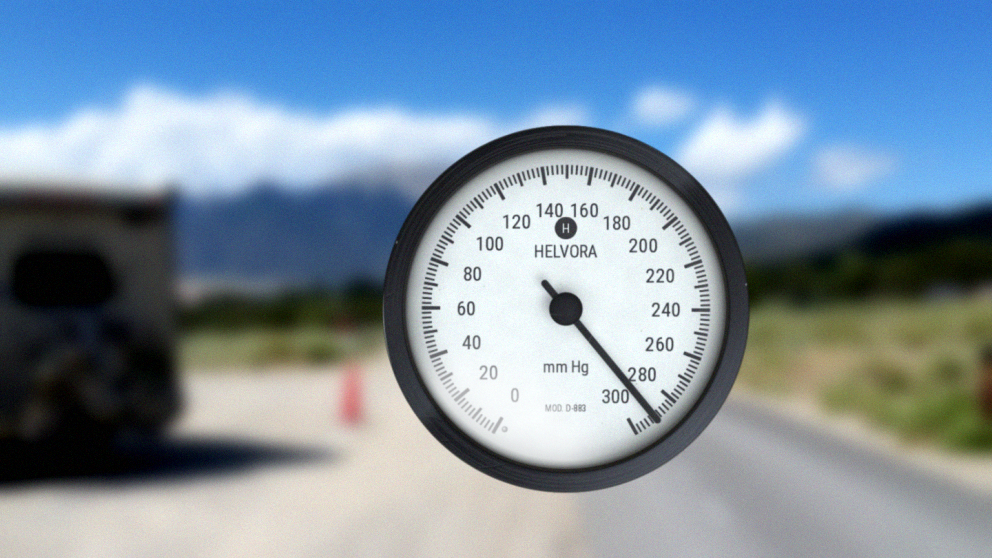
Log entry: 290 mmHg
